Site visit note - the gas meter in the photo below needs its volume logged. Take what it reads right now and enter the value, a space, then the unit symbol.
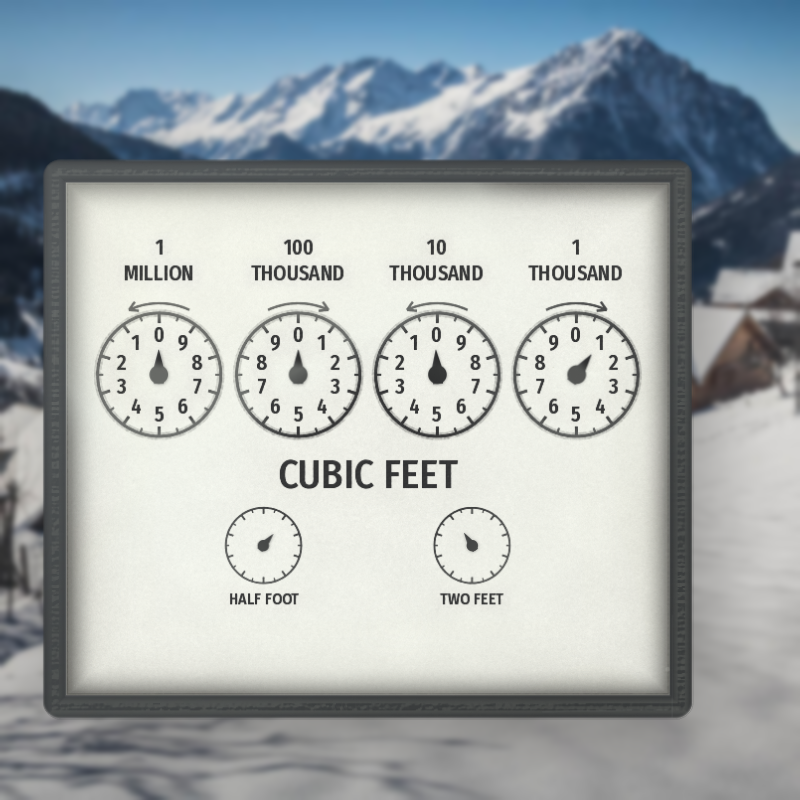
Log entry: 100 ft³
